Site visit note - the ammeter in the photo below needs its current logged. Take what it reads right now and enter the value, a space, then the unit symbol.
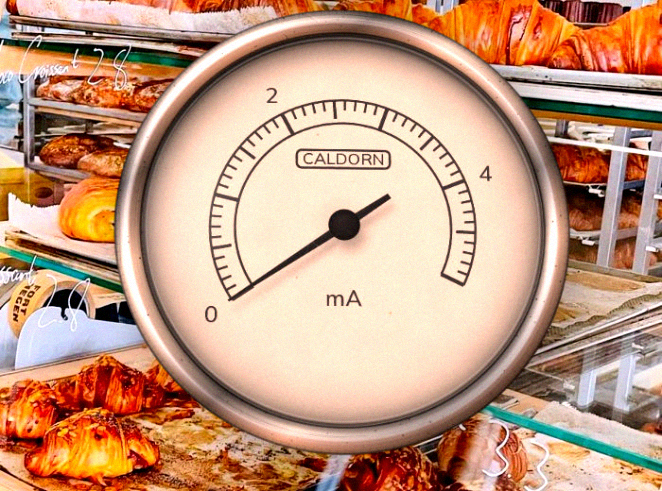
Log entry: 0 mA
